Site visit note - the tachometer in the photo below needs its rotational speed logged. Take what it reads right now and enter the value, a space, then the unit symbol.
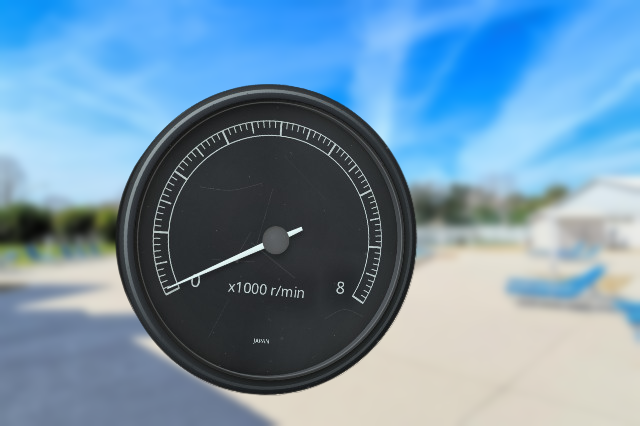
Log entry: 100 rpm
